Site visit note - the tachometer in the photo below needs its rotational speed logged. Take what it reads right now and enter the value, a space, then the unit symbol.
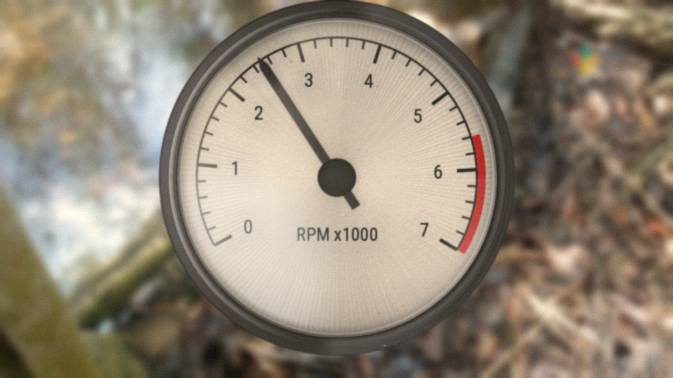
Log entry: 2500 rpm
